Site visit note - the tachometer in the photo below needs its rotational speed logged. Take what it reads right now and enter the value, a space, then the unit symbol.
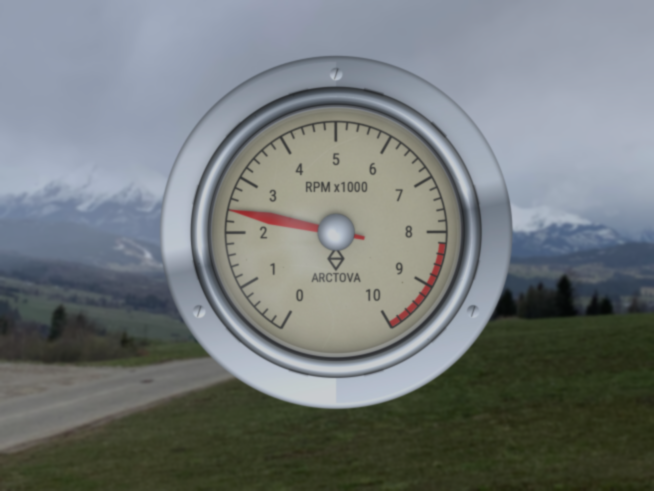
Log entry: 2400 rpm
